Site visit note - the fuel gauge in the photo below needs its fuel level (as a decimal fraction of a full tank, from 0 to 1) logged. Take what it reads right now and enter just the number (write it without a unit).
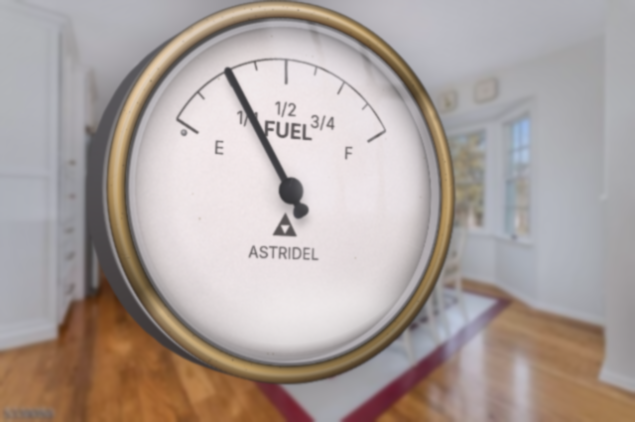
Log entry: 0.25
